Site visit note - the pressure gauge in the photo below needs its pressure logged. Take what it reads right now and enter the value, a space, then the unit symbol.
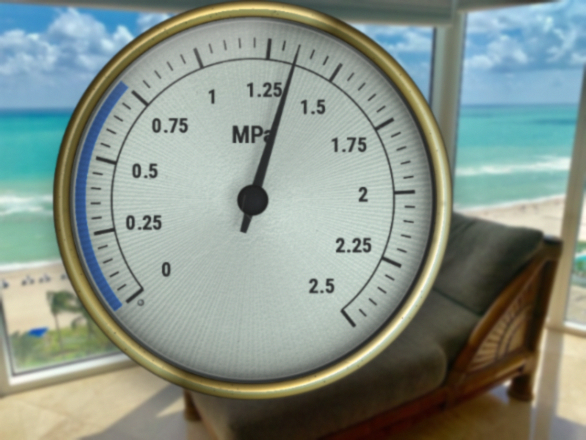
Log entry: 1.35 MPa
